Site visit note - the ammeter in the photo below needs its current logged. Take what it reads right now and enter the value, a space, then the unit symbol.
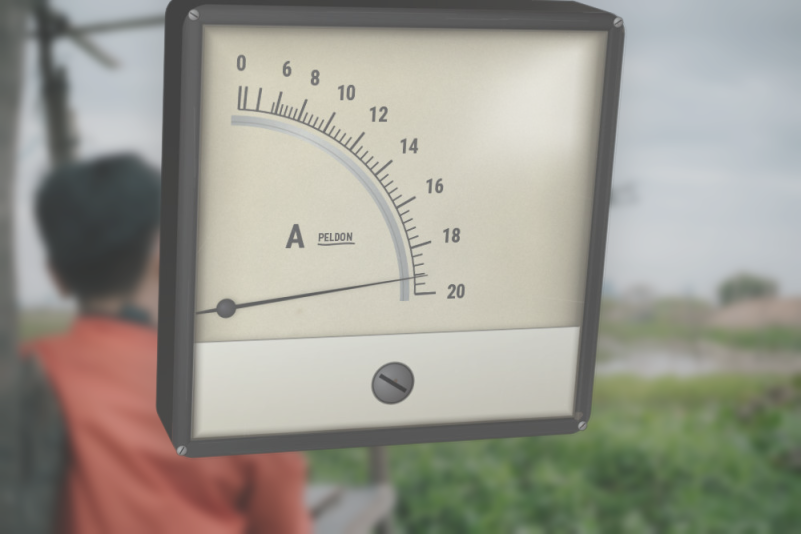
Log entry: 19.2 A
